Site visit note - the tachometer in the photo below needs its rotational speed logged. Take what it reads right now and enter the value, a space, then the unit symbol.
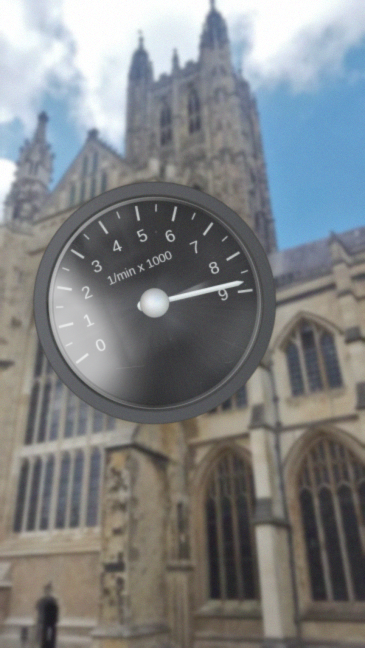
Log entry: 8750 rpm
